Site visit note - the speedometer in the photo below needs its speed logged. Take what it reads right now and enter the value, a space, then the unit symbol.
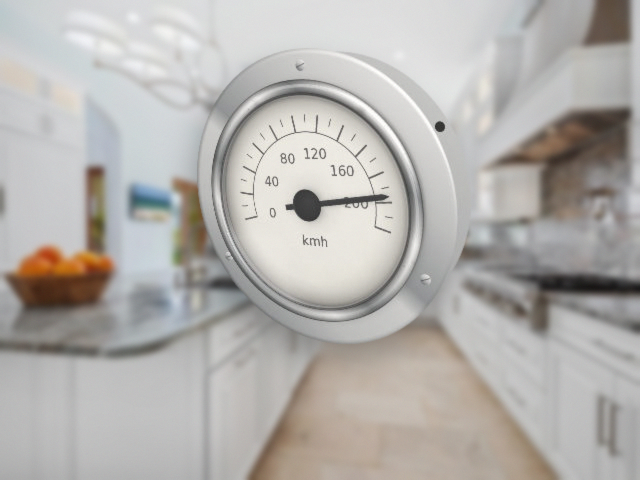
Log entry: 195 km/h
